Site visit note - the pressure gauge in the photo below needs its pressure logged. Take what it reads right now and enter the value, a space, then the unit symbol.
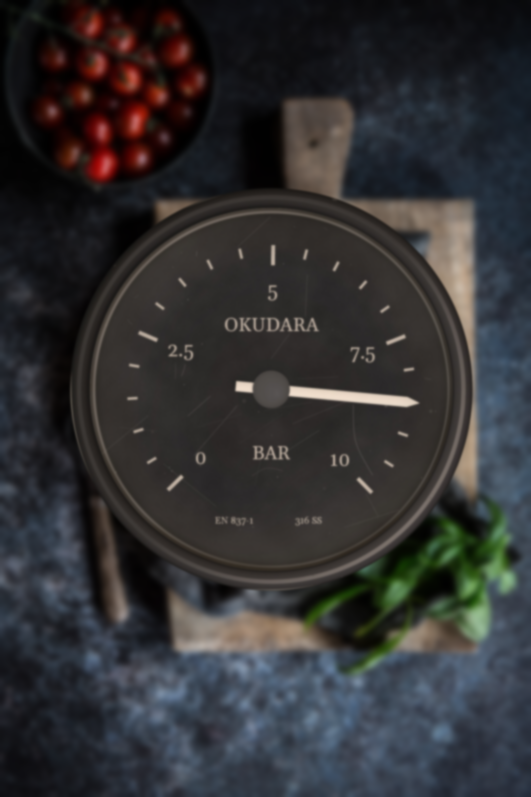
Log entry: 8.5 bar
